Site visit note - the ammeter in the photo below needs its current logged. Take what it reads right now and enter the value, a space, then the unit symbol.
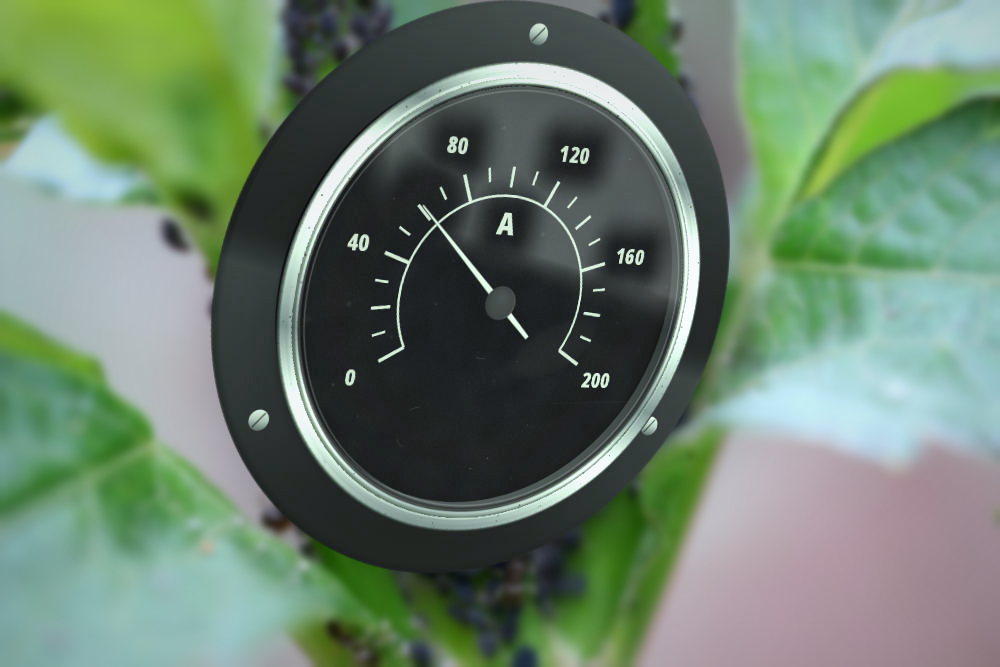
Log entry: 60 A
